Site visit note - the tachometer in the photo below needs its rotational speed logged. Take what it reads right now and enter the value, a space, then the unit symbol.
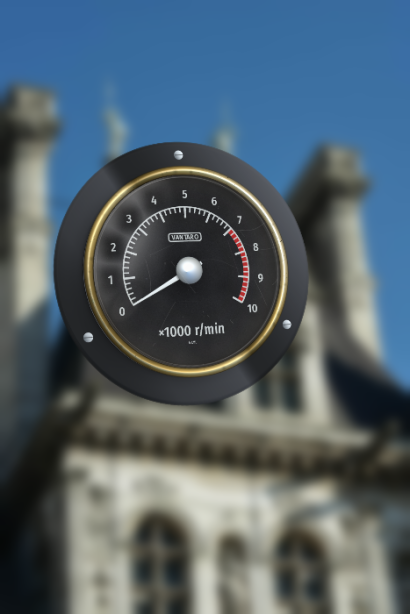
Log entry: 0 rpm
